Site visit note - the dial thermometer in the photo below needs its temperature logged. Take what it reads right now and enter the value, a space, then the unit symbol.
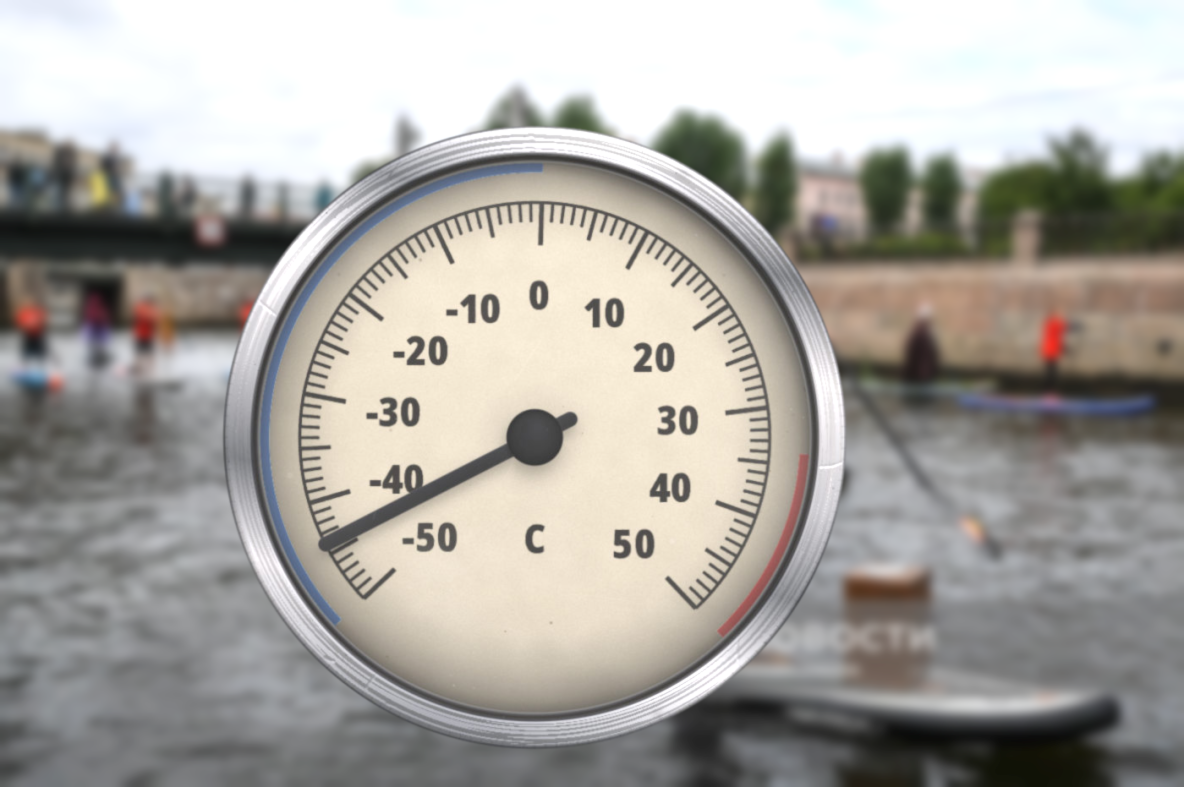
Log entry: -44 °C
